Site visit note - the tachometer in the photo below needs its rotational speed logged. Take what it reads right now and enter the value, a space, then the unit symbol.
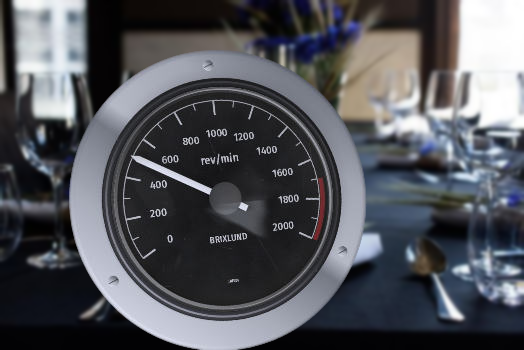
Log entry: 500 rpm
